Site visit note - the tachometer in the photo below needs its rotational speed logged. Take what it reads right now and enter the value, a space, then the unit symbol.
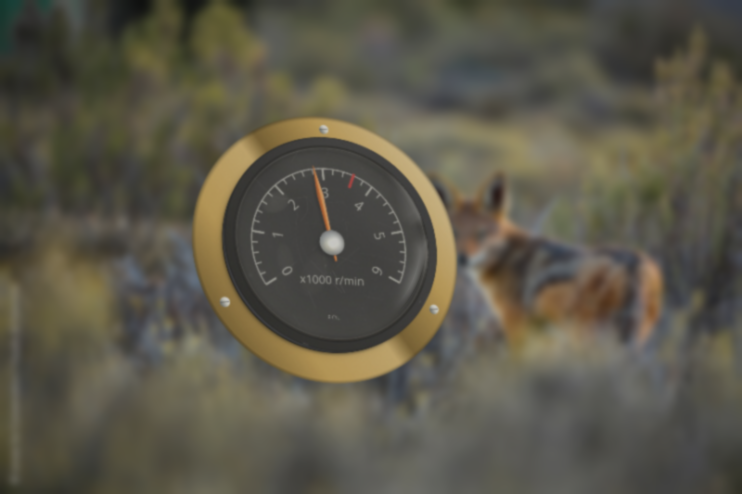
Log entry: 2800 rpm
